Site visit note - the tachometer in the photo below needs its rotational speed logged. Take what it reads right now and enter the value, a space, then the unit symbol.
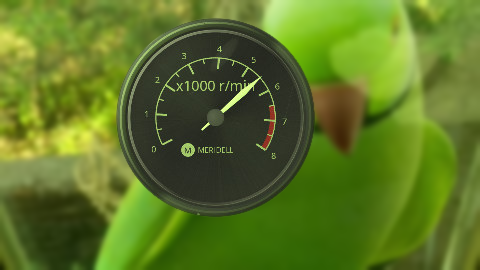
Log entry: 5500 rpm
